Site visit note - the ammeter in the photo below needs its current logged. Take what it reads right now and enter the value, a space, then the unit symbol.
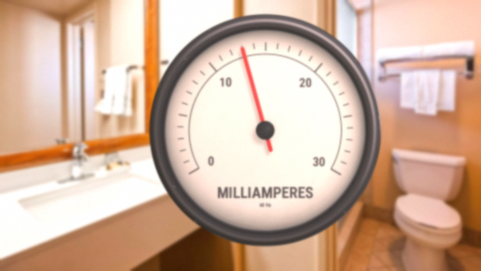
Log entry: 13 mA
